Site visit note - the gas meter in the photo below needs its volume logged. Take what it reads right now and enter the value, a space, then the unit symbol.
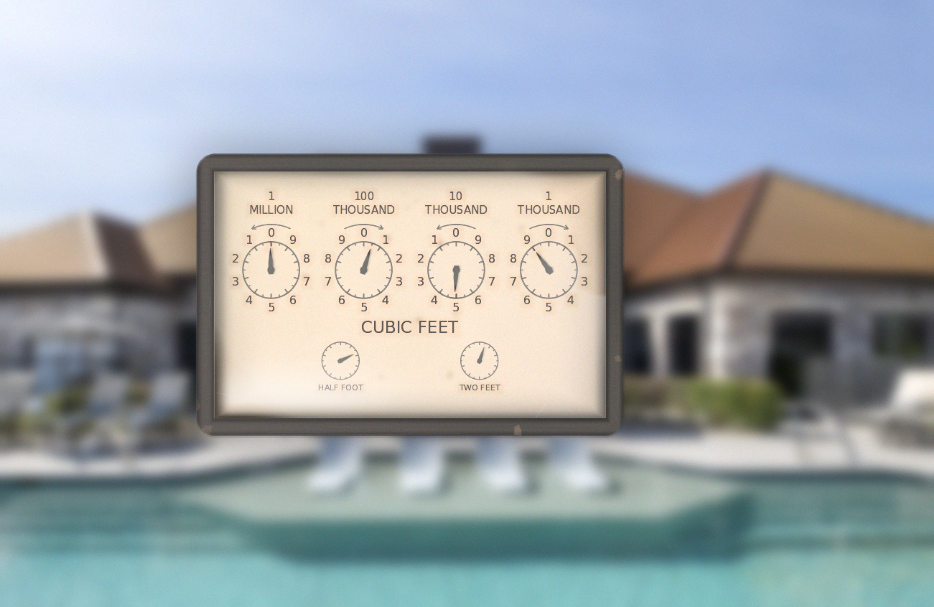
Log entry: 4900 ft³
